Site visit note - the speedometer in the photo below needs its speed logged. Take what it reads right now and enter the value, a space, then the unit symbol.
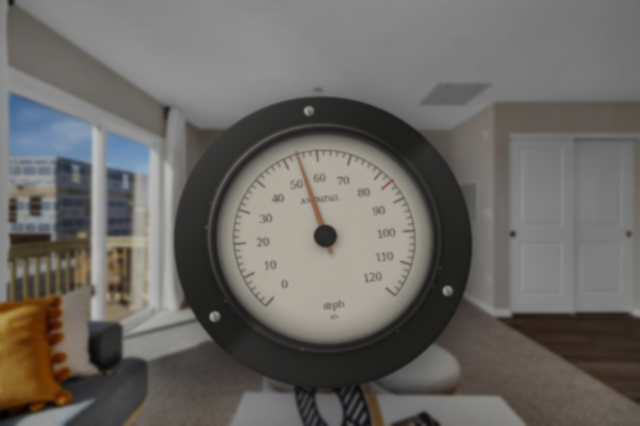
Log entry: 54 mph
